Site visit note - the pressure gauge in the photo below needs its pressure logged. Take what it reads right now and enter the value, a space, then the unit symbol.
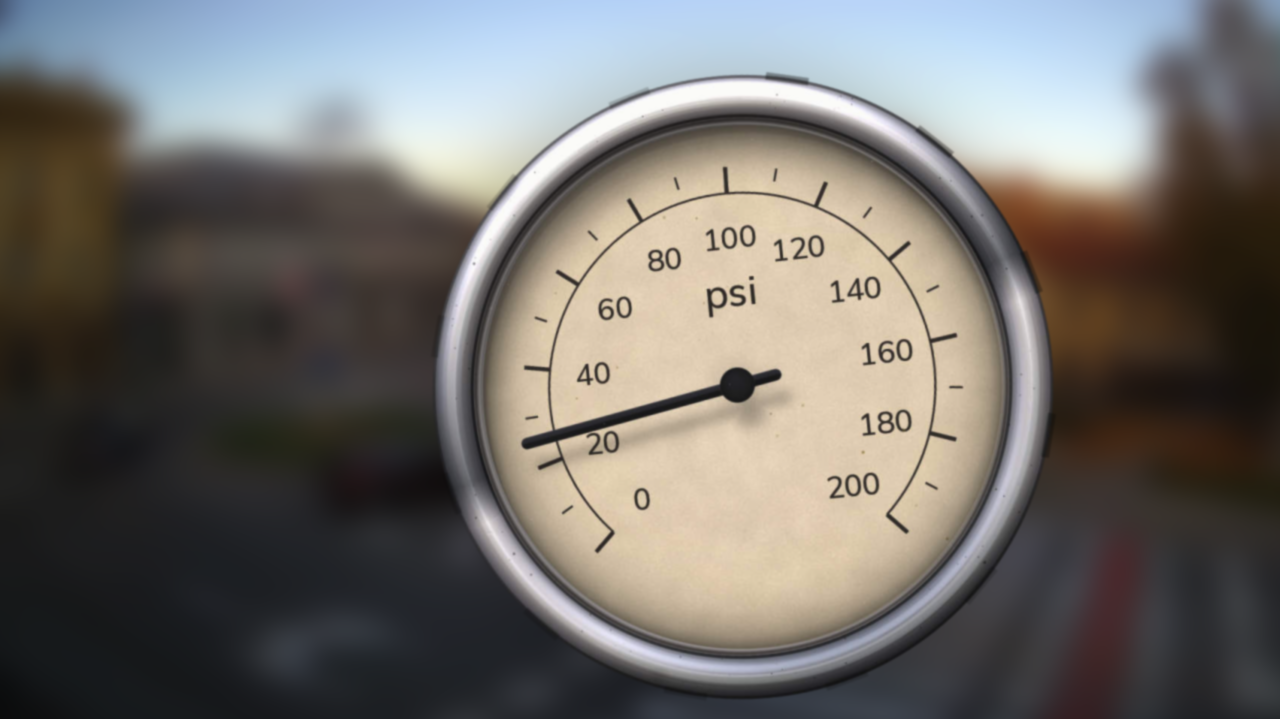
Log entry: 25 psi
